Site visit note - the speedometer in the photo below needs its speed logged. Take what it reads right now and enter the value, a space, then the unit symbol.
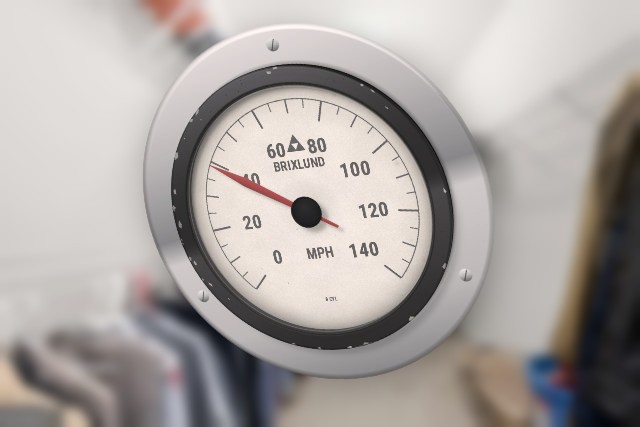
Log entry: 40 mph
